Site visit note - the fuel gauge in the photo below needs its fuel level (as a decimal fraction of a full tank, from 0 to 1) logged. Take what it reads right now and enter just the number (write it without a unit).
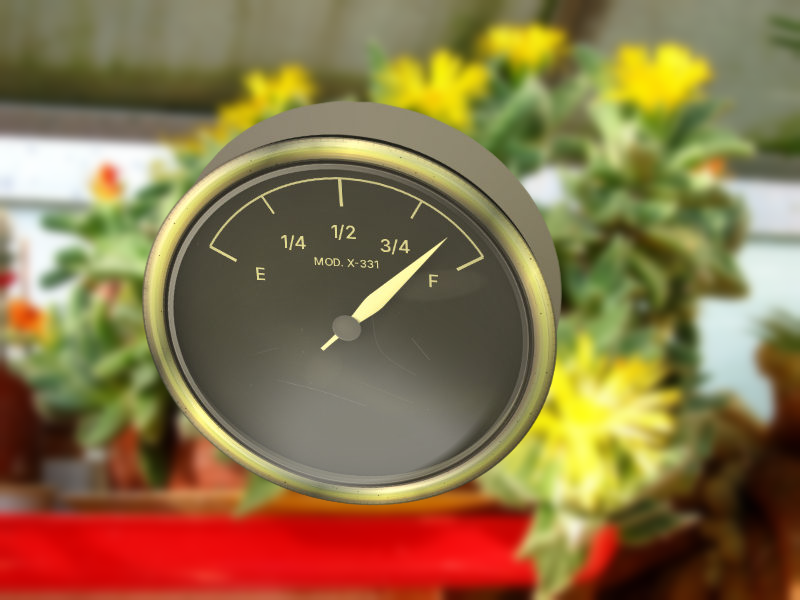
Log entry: 0.875
